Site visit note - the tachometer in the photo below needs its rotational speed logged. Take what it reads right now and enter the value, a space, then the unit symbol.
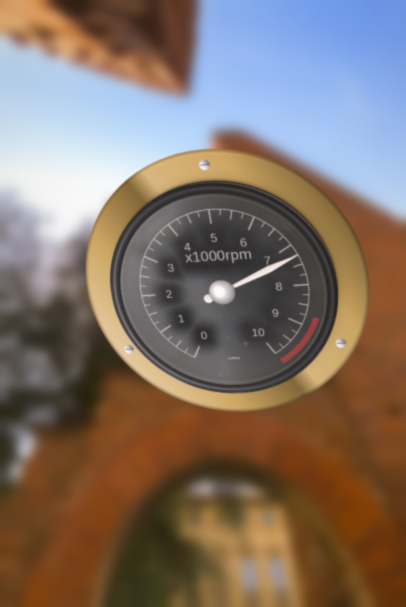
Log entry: 7250 rpm
